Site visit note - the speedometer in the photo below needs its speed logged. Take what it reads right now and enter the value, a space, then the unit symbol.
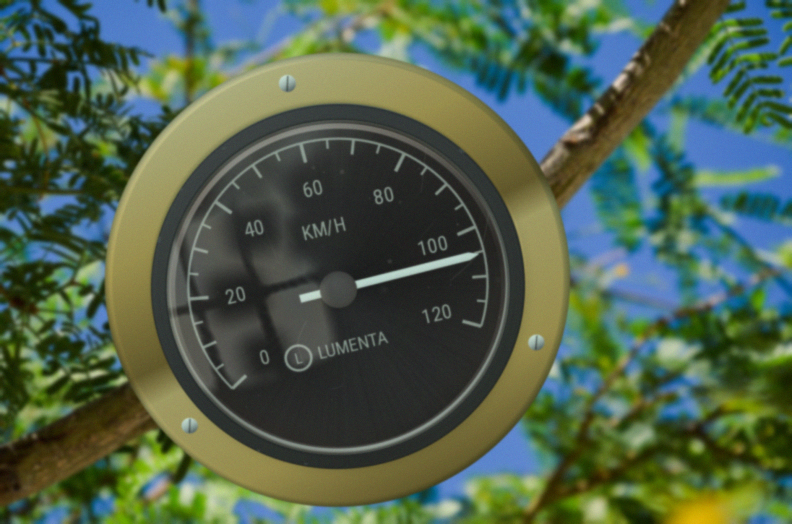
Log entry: 105 km/h
